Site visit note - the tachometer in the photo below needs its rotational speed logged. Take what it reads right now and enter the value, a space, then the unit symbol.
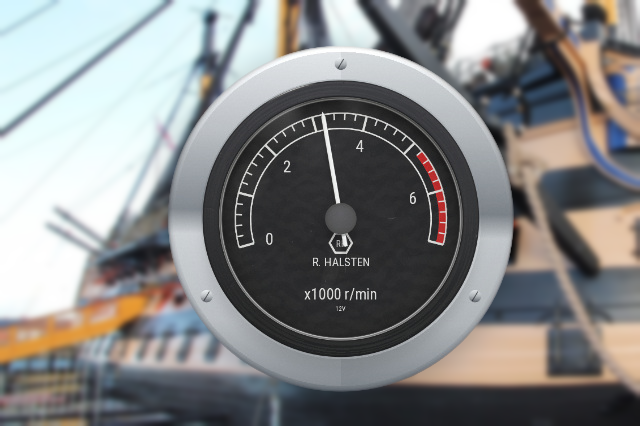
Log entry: 3200 rpm
